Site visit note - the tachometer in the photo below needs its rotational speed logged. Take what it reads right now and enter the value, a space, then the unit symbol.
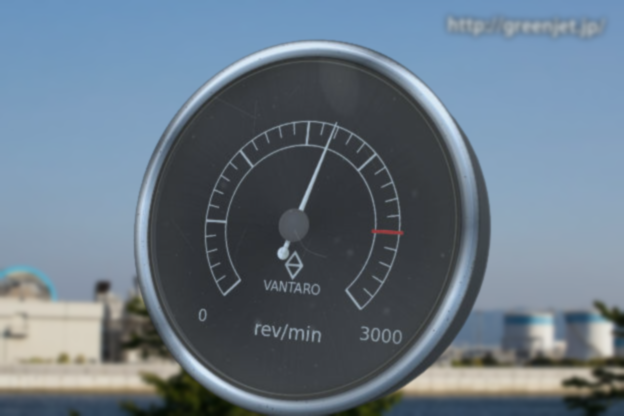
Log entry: 1700 rpm
